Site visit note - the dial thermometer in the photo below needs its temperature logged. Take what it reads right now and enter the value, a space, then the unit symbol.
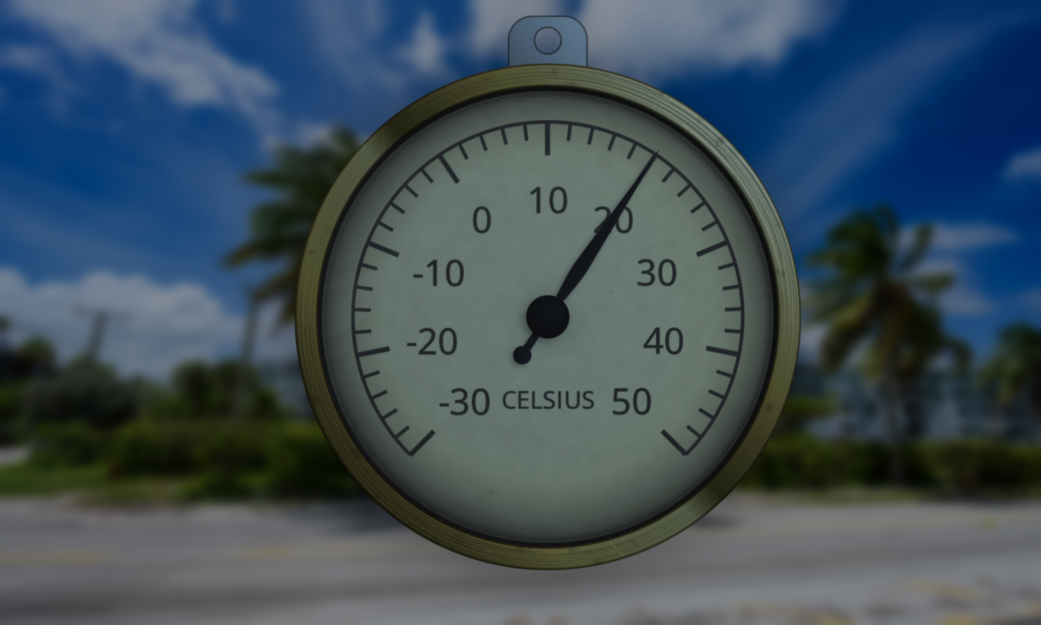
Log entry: 20 °C
